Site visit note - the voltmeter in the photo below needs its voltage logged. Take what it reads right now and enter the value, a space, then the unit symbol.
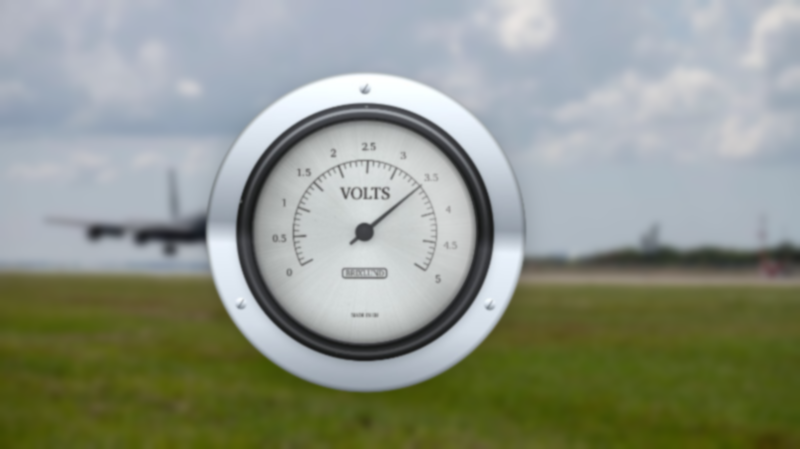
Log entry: 3.5 V
